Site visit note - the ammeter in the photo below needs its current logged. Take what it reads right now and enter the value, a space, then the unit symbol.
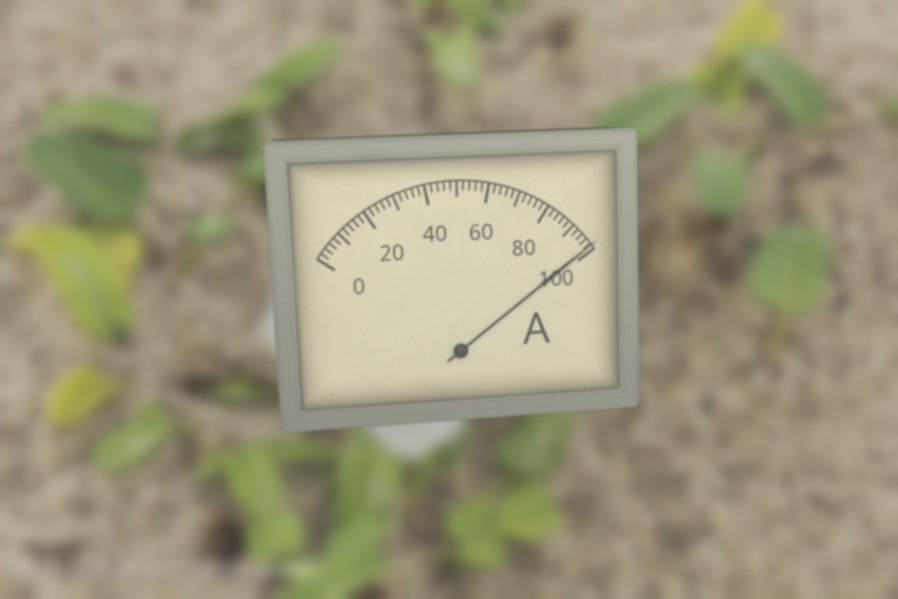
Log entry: 98 A
